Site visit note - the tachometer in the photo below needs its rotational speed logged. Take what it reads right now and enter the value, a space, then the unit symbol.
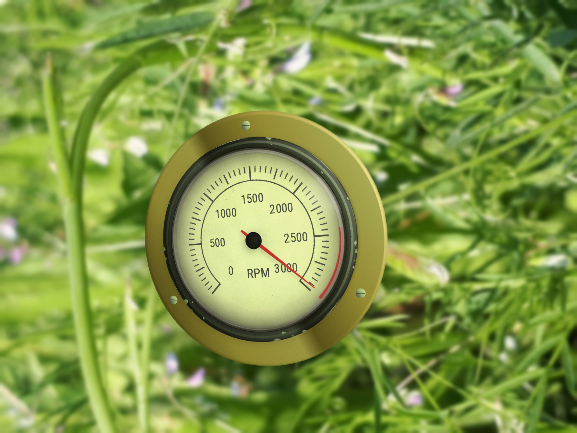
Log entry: 2950 rpm
